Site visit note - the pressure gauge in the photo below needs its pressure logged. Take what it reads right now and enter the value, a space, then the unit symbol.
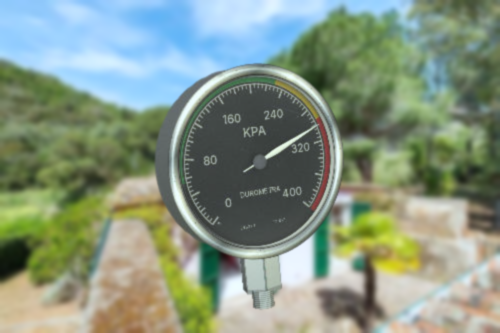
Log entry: 300 kPa
